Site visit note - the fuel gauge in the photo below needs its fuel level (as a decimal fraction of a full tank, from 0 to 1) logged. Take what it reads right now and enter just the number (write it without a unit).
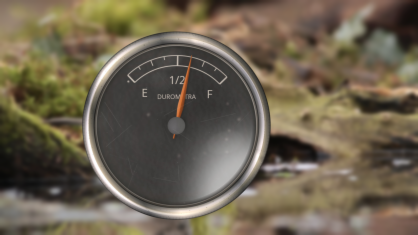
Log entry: 0.625
